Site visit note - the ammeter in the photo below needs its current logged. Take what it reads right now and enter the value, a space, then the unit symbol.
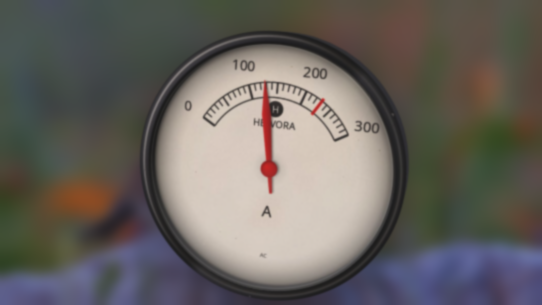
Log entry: 130 A
